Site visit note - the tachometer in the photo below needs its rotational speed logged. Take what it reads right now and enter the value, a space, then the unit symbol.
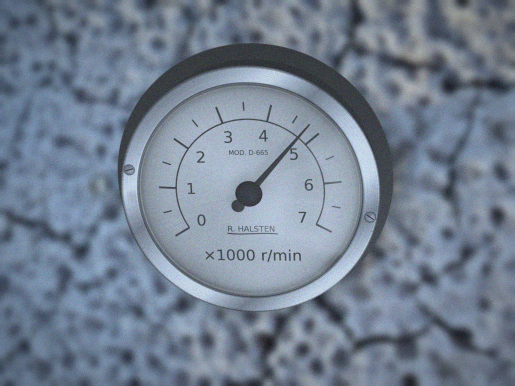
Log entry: 4750 rpm
